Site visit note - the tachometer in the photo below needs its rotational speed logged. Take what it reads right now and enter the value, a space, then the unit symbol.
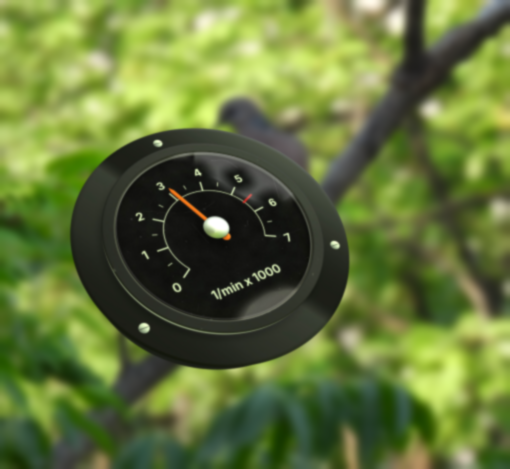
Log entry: 3000 rpm
